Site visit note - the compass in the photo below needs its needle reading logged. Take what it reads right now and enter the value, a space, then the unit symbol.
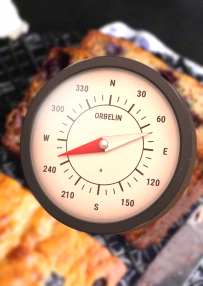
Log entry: 250 °
